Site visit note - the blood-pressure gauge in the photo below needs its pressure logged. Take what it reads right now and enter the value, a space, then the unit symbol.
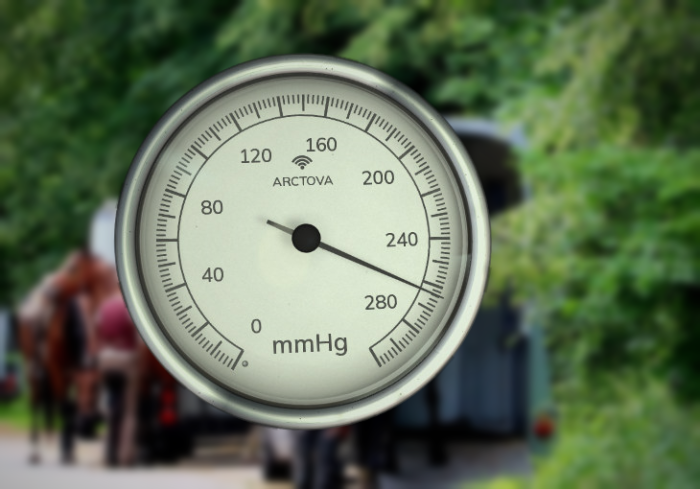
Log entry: 264 mmHg
